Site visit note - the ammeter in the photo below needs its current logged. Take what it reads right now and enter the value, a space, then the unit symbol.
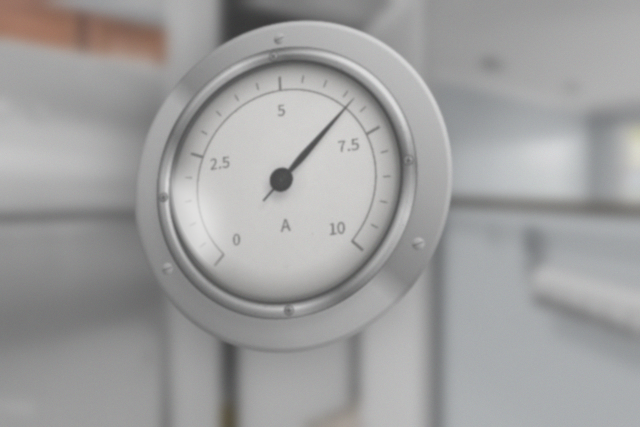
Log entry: 6.75 A
